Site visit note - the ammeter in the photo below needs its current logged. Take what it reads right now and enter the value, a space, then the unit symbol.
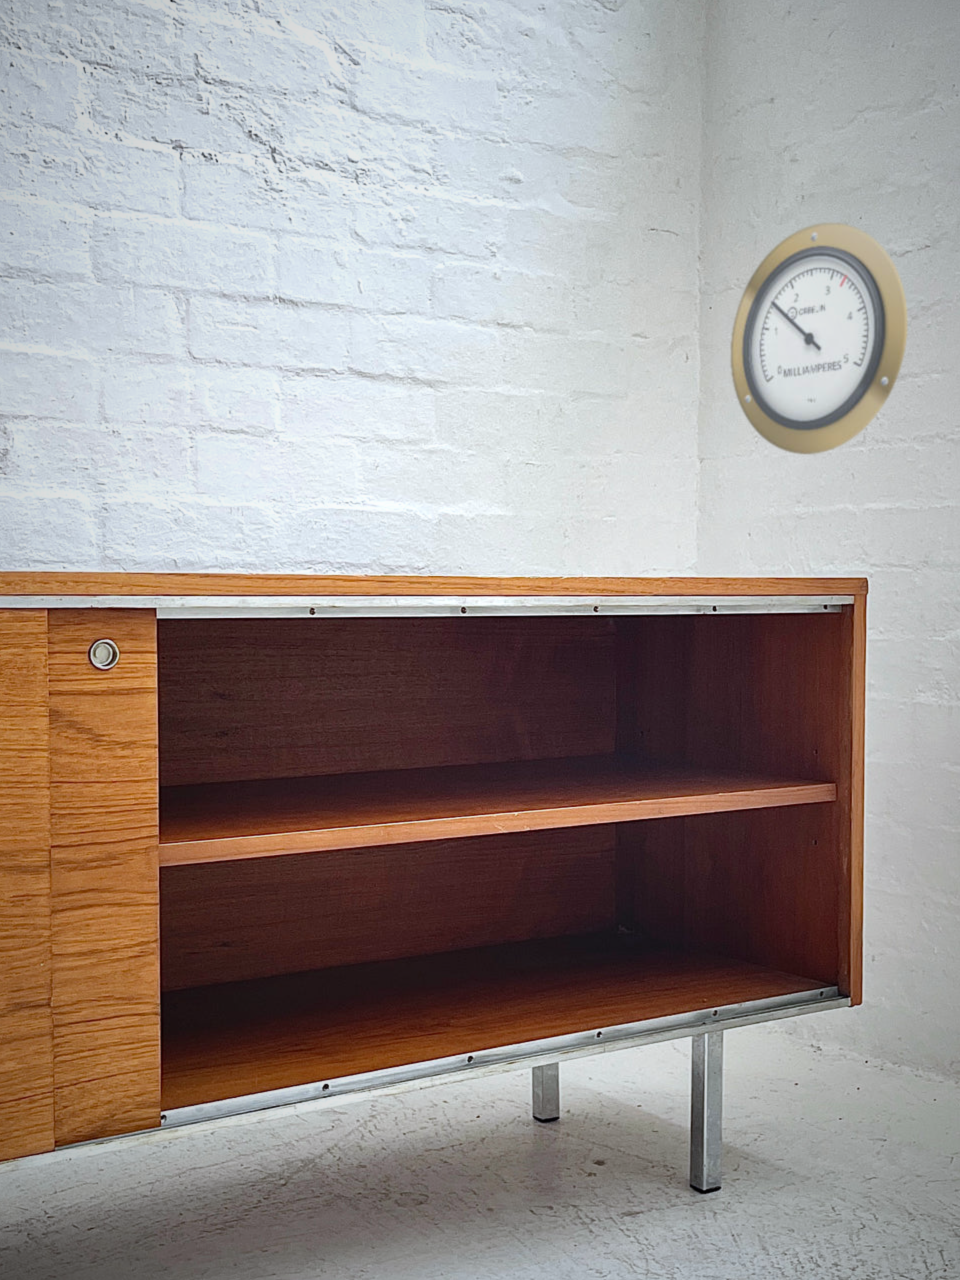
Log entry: 1.5 mA
